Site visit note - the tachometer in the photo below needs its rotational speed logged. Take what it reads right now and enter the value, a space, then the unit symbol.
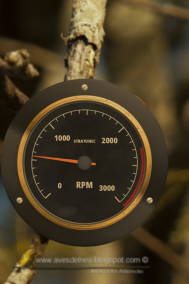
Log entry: 550 rpm
